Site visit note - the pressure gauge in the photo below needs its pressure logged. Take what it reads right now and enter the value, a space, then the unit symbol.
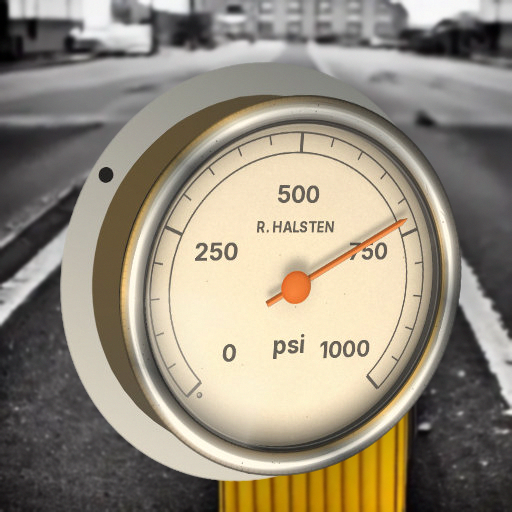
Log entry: 725 psi
